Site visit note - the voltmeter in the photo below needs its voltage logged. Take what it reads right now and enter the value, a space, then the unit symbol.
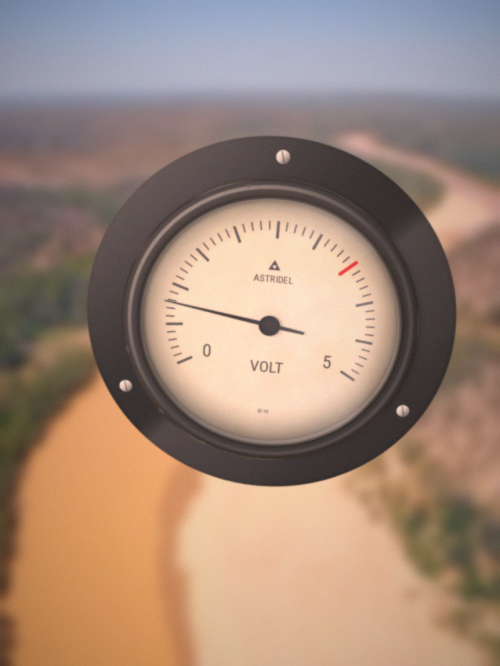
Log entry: 0.8 V
